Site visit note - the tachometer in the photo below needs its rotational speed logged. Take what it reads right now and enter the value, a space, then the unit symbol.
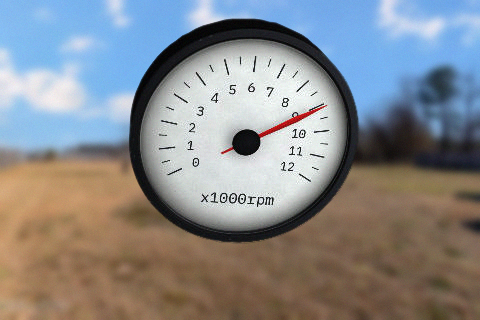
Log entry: 9000 rpm
